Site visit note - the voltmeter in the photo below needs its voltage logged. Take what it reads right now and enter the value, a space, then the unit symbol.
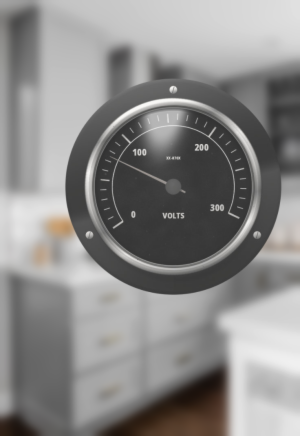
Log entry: 75 V
